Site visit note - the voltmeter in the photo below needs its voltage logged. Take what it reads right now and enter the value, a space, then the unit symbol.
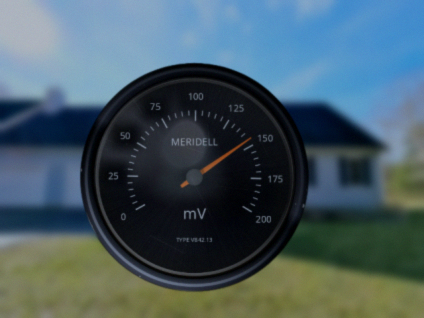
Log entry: 145 mV
